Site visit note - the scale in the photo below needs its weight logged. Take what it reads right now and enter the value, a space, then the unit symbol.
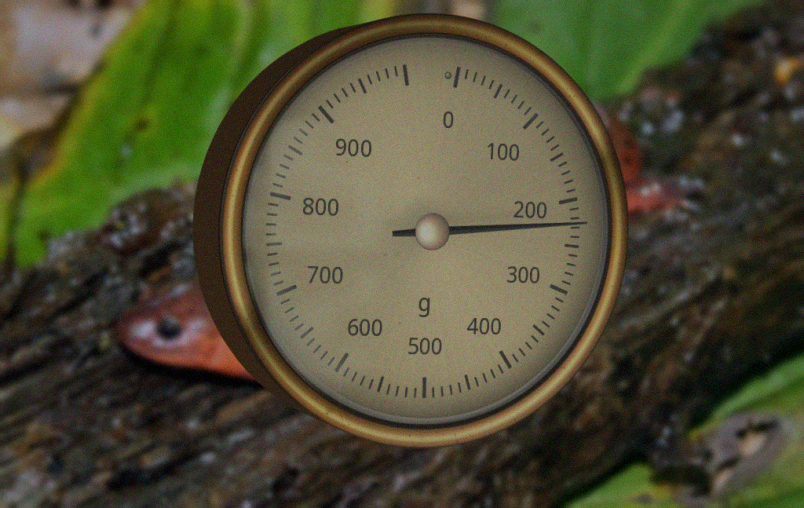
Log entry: 225 g
